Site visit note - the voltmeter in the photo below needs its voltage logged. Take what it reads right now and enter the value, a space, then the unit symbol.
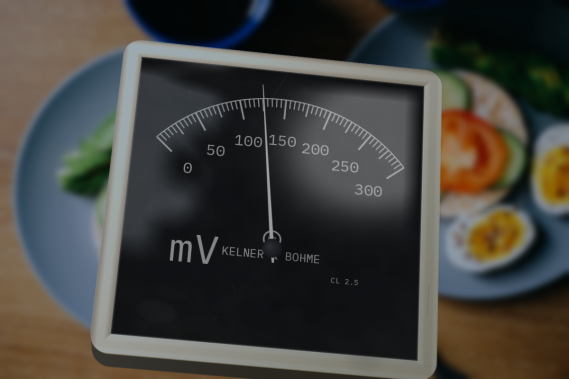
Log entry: 125 mV
